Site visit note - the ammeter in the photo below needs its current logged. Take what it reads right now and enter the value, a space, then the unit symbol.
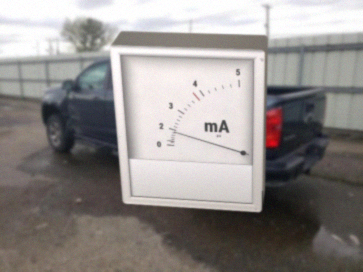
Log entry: 2 mA
